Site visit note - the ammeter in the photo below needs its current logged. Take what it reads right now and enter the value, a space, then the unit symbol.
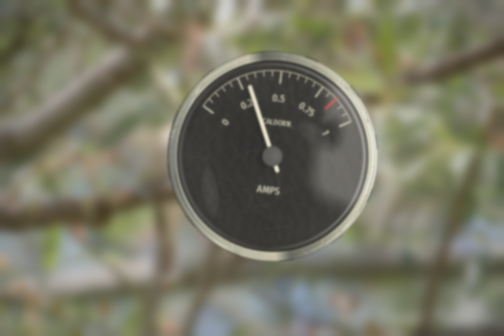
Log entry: 0.3 A
